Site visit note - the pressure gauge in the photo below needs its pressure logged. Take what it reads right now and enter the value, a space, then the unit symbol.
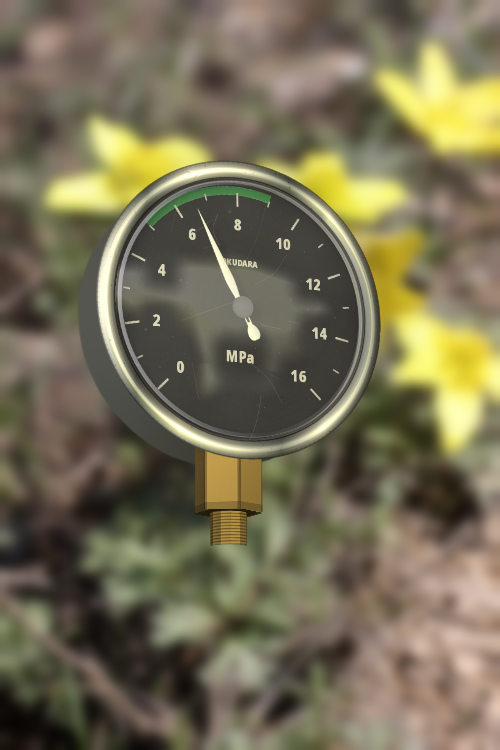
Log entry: 6.5 MPa
